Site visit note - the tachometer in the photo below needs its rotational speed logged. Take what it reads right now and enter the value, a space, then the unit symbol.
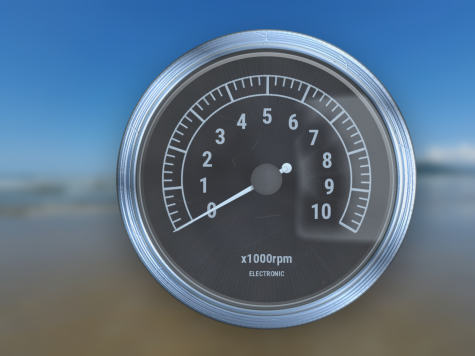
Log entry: 0 rpm
